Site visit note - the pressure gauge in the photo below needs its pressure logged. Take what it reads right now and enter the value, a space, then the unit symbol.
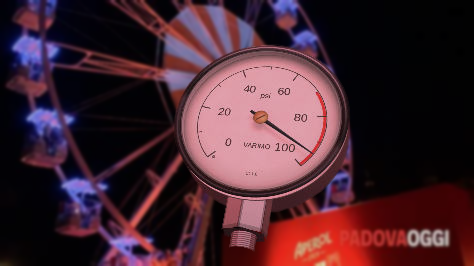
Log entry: 95 psi
